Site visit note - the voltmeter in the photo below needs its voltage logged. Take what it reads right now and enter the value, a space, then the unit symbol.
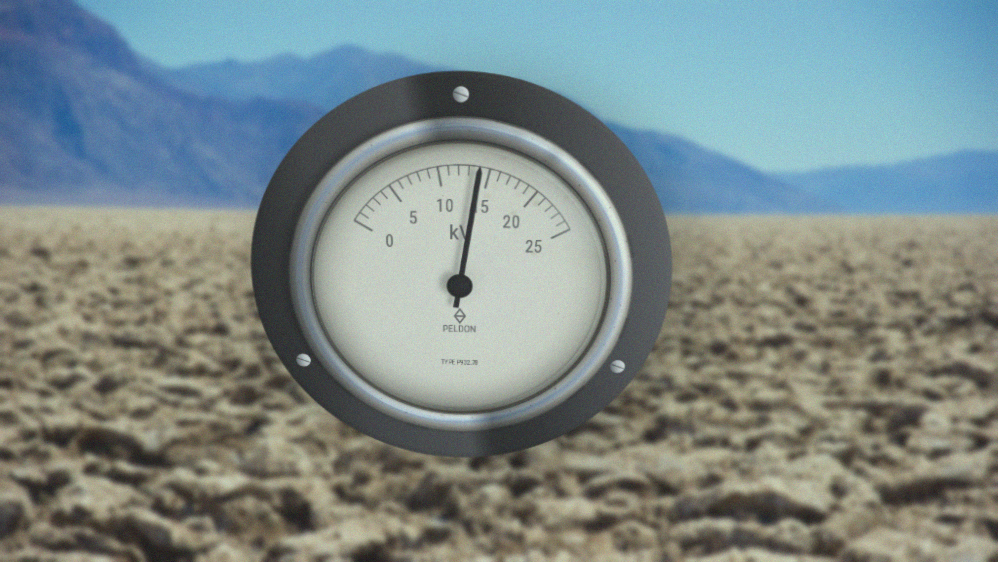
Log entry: 14 kV
